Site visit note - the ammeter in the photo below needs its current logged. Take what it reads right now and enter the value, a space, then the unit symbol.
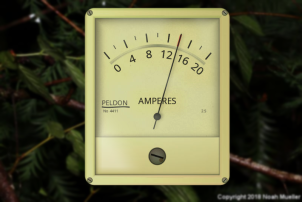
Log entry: 14 A
